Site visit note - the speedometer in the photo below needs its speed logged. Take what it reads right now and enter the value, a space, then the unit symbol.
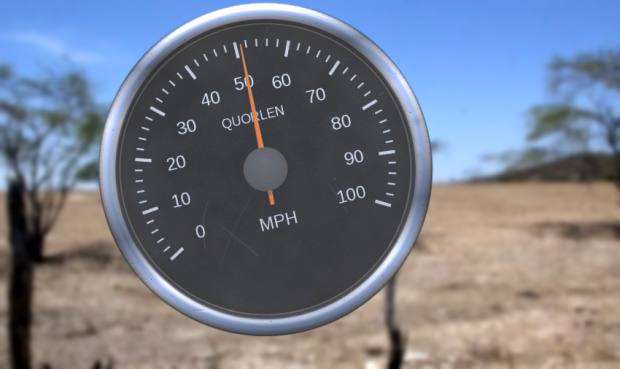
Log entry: 51 mph
